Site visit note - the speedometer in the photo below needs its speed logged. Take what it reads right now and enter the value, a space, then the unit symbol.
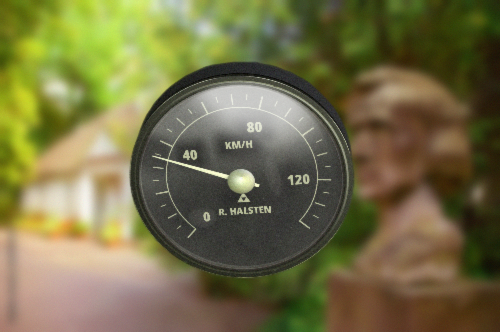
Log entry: 35 km/h
